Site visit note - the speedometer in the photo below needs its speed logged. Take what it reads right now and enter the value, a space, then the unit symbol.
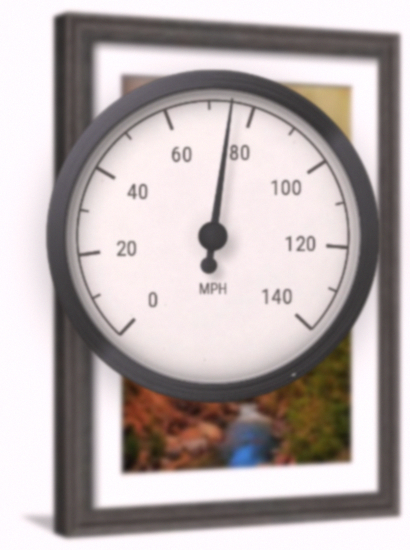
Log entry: 75 mph
